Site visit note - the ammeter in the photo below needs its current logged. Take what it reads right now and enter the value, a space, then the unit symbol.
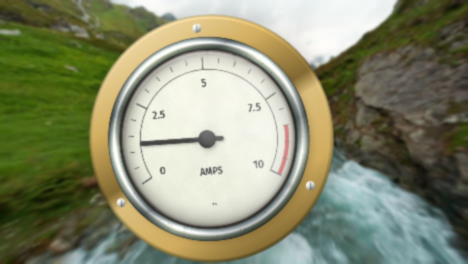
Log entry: 1.25 A
